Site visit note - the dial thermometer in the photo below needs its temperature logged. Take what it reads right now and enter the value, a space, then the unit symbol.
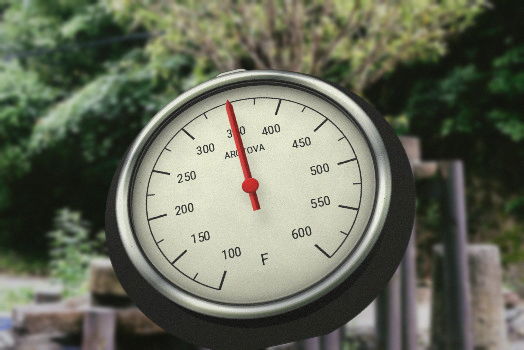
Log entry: 350 °F
